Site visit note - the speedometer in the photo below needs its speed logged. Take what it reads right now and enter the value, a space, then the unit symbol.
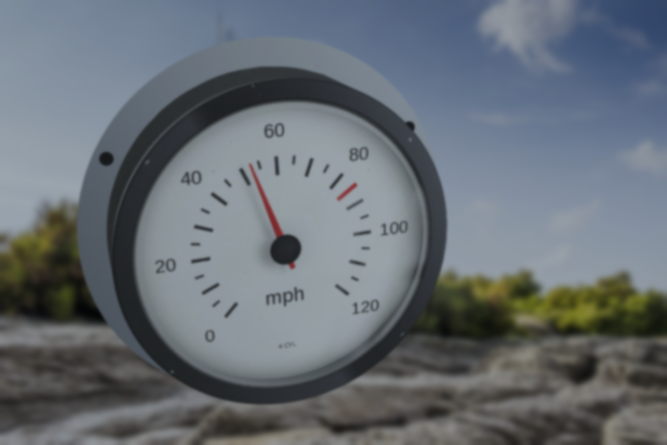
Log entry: 52.5 mph
